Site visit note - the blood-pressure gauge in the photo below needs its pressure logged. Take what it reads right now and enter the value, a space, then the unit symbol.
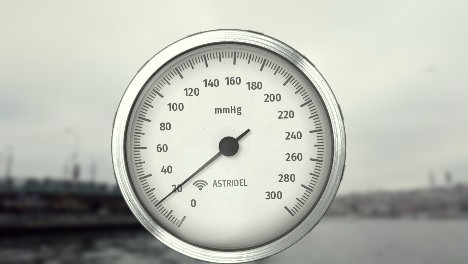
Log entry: 20 mmHg
